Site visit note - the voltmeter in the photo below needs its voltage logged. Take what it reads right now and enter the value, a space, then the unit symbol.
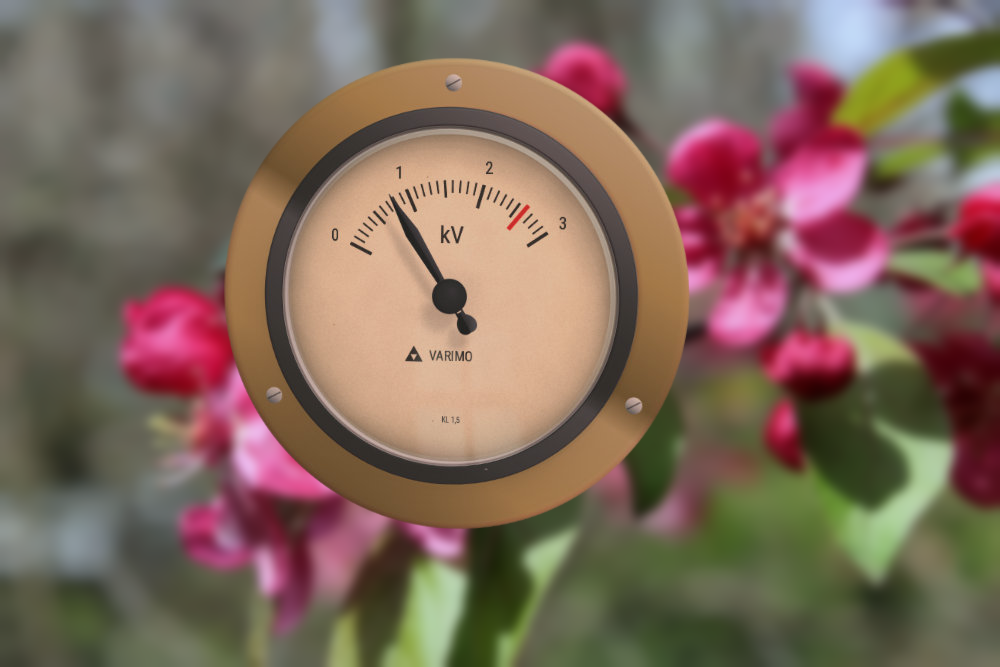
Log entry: 0.8 kV
